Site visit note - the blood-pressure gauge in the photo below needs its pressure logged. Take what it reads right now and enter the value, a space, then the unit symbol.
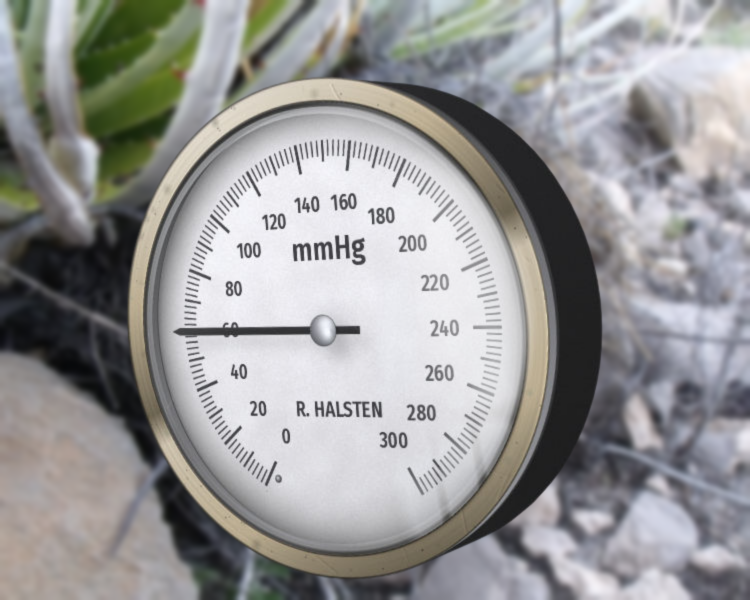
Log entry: 60 mmHg
